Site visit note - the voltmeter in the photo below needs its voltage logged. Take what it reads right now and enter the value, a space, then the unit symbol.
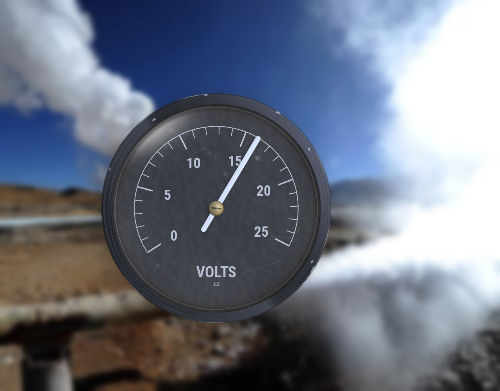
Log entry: 16 V
